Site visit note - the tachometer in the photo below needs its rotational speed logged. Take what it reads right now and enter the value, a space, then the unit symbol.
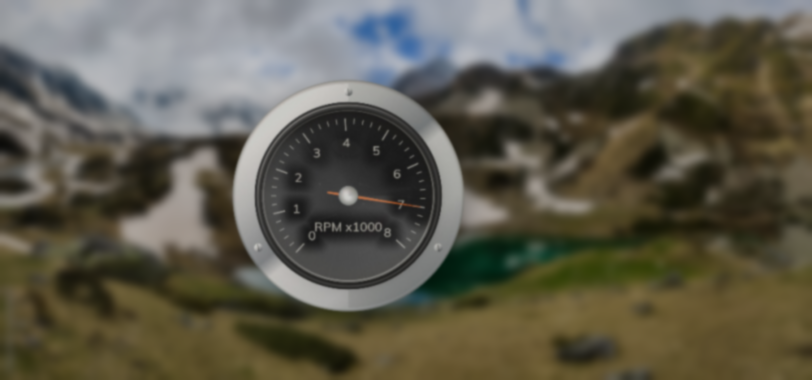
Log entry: 7000 rpm
